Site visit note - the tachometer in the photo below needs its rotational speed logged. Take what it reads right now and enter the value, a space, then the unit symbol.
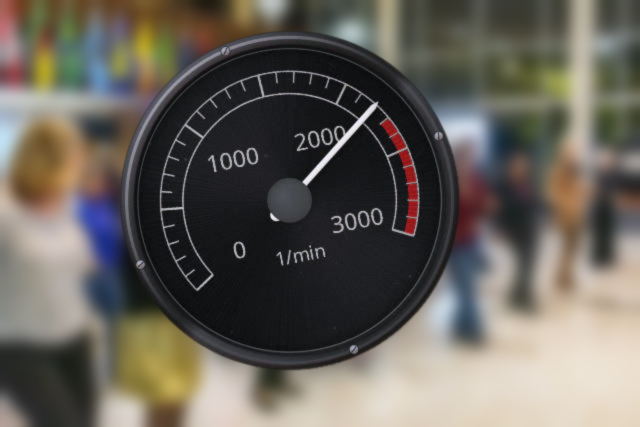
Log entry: 2200 rpm
